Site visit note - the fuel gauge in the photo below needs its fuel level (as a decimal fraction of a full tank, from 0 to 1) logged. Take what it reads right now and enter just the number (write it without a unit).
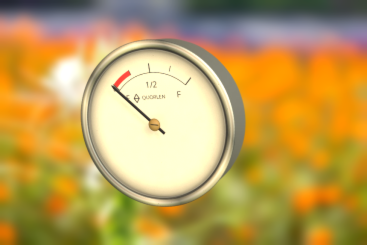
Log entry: 0
